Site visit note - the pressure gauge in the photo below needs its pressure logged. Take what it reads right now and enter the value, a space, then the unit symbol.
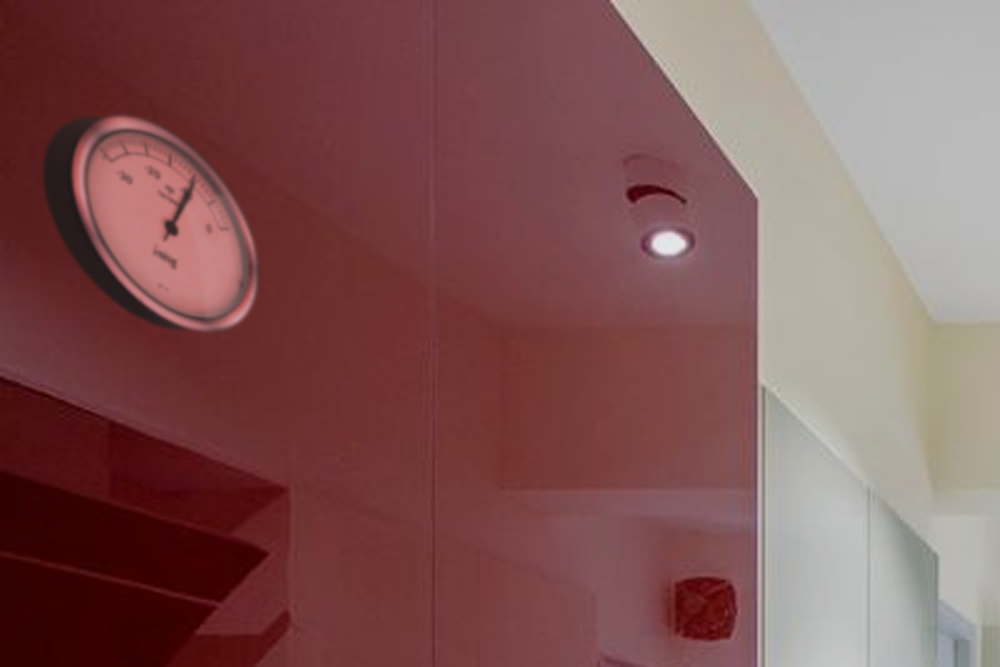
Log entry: -10 inHg
